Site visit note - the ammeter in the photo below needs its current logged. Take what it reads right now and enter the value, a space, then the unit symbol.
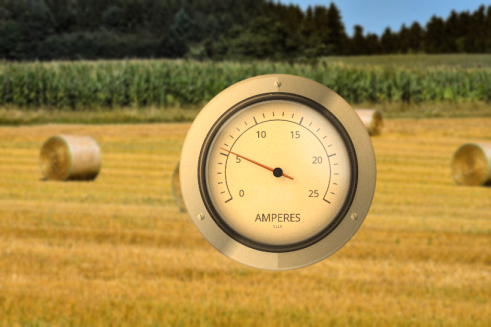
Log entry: 5.5 A
